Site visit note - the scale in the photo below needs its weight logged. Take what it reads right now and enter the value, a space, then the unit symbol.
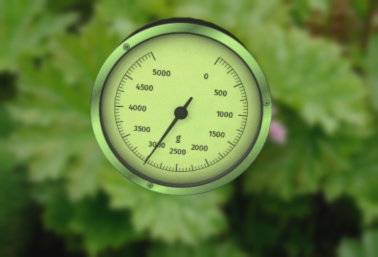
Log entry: 3000 g
